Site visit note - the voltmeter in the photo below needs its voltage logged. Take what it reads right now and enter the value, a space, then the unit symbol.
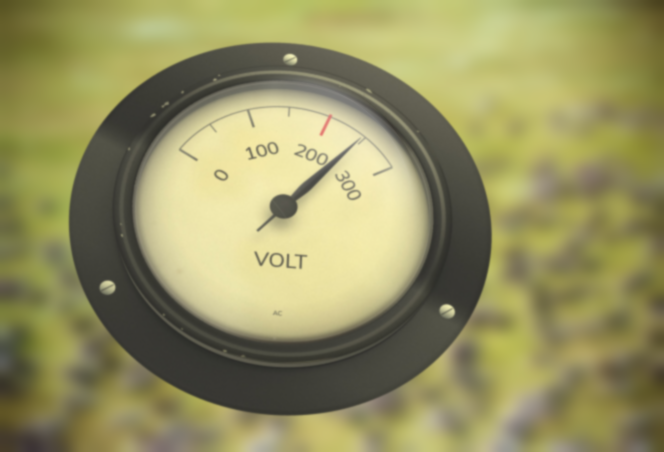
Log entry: 250 V
